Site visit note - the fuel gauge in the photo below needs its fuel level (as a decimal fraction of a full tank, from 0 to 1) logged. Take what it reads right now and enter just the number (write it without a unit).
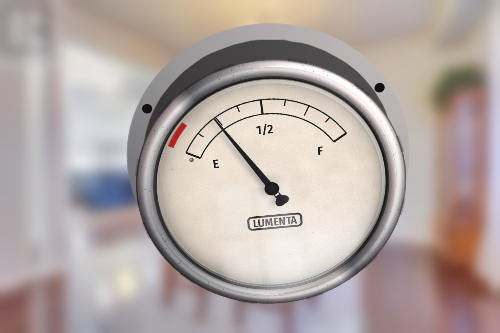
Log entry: 0.25
